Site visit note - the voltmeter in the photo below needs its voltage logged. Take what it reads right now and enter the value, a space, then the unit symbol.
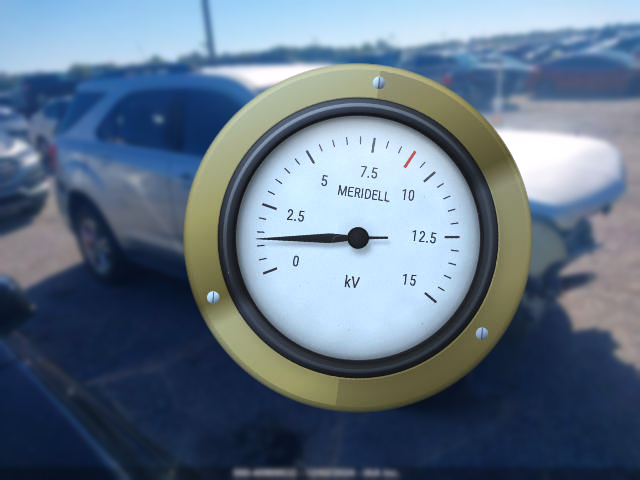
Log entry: 1.25 kV
